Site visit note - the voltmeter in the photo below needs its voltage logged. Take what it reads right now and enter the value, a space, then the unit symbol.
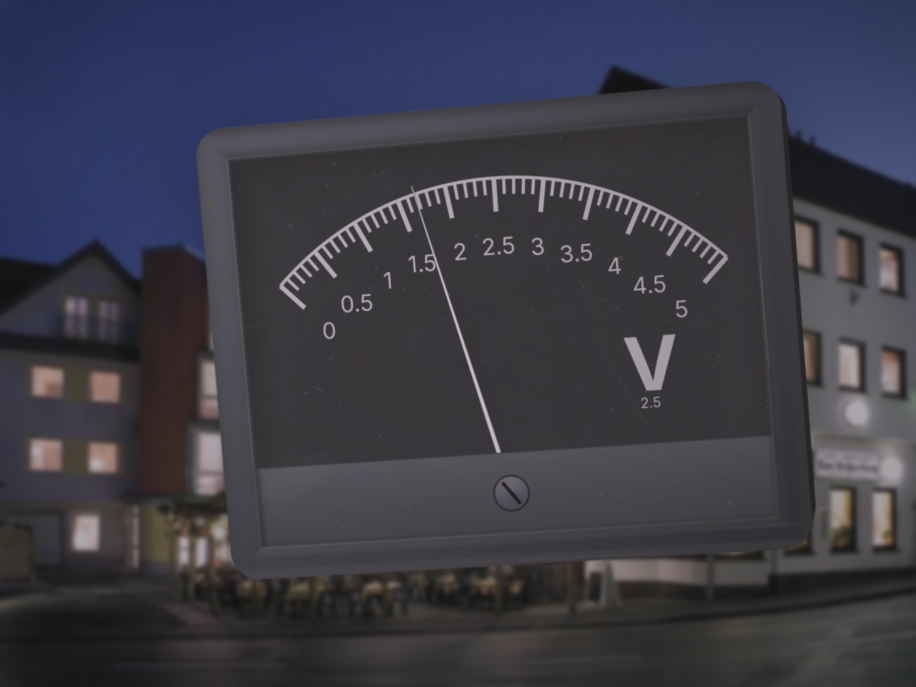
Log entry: 1.7 V
